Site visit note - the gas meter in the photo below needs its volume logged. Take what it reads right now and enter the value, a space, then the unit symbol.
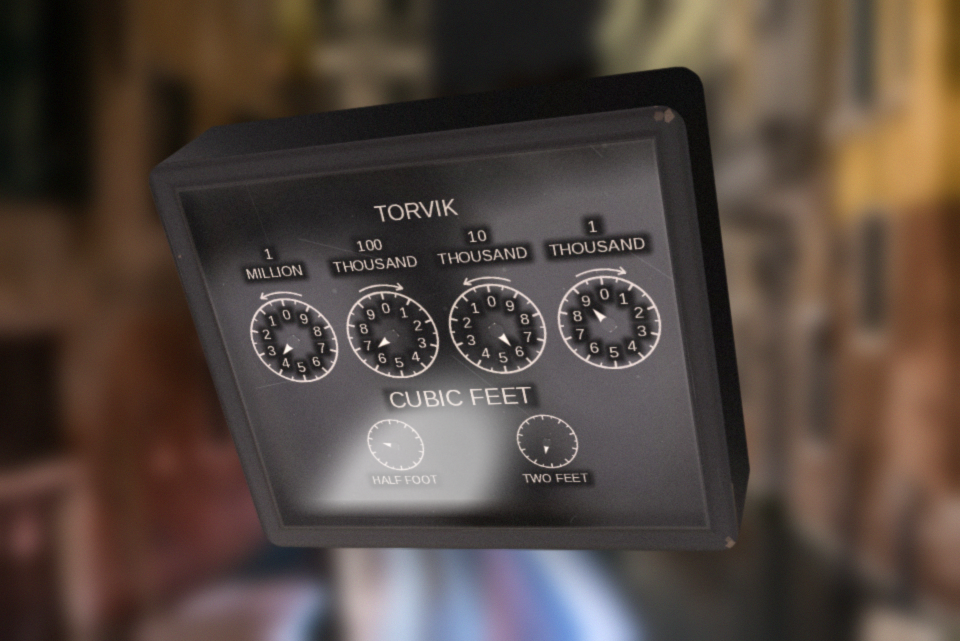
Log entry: 365900 ft³
